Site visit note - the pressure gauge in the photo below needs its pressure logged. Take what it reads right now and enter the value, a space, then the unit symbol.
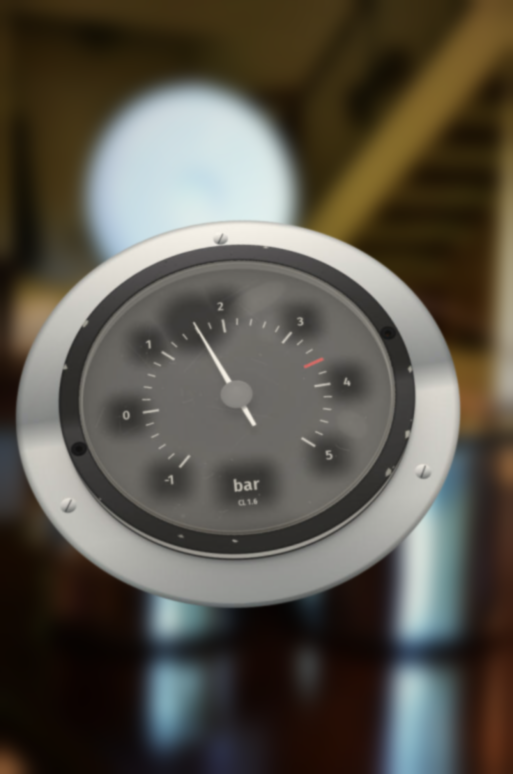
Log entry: 1.6 bar
